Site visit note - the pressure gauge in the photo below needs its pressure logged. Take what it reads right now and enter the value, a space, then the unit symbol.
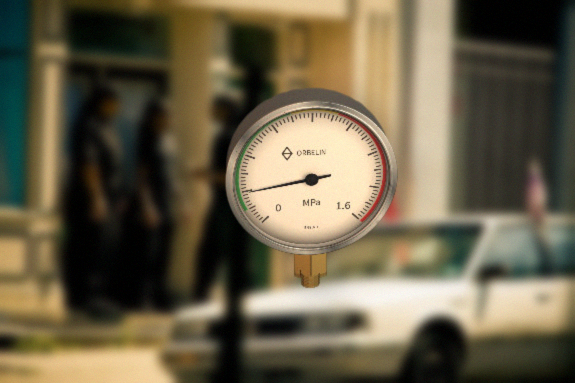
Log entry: 0.2 MPa
